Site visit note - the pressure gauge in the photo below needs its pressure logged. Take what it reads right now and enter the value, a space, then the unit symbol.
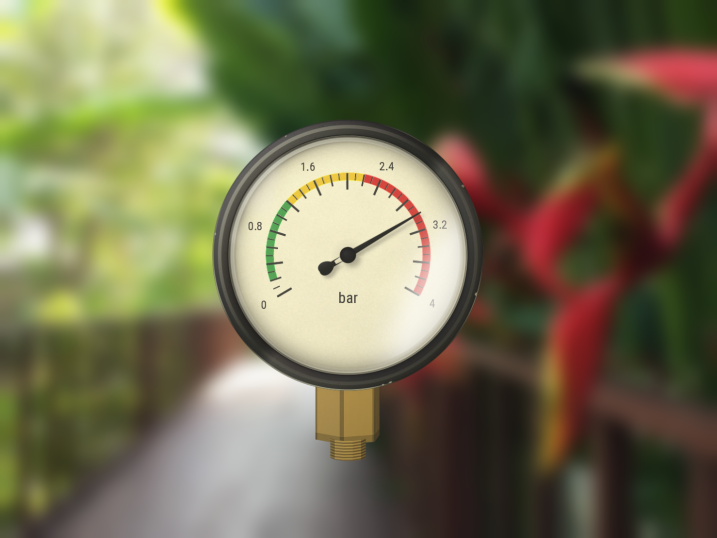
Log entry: 3 bar
